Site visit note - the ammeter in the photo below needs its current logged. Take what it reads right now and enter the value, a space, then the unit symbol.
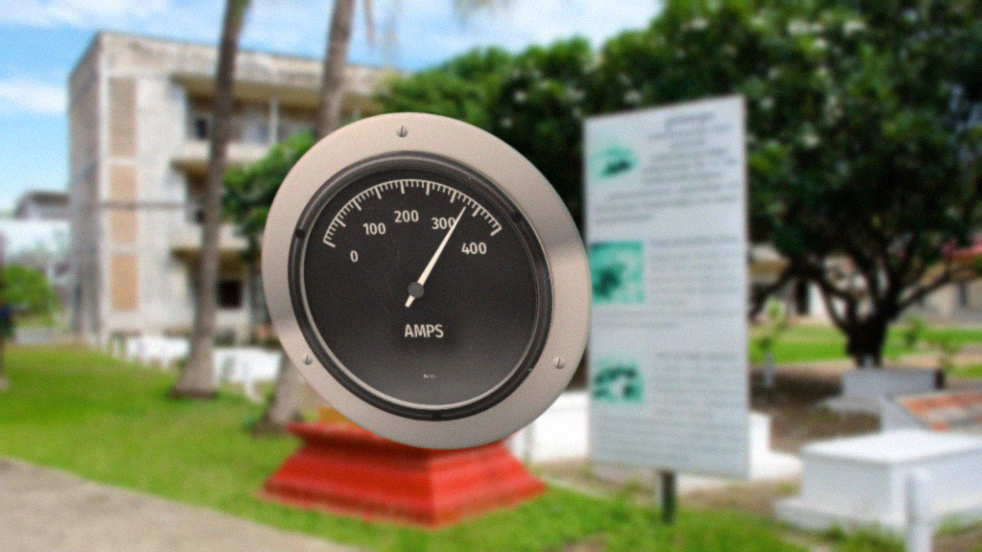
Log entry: 330 A
